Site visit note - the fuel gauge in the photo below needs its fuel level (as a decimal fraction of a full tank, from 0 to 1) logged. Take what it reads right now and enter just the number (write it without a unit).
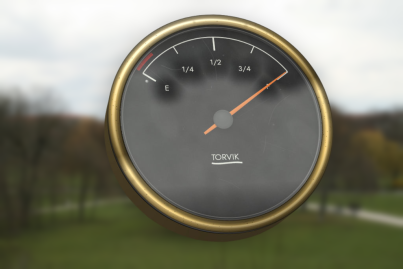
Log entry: 1
